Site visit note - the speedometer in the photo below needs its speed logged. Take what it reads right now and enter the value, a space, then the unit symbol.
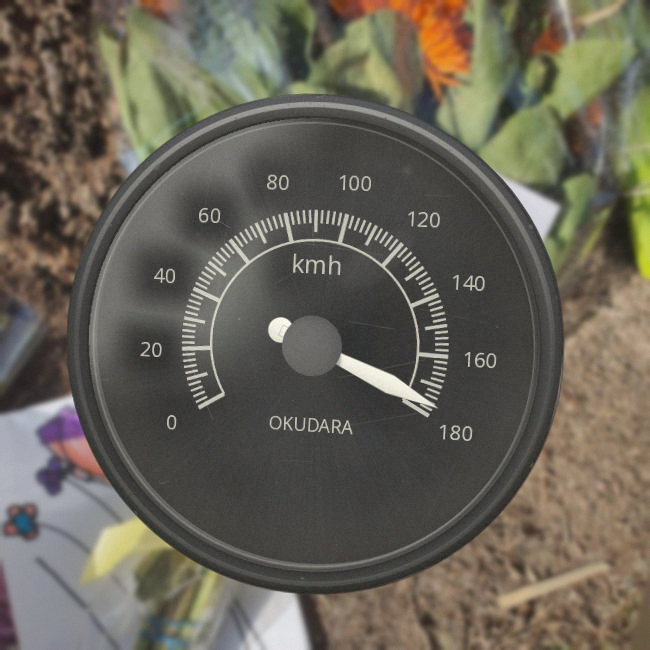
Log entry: 176 km/h
